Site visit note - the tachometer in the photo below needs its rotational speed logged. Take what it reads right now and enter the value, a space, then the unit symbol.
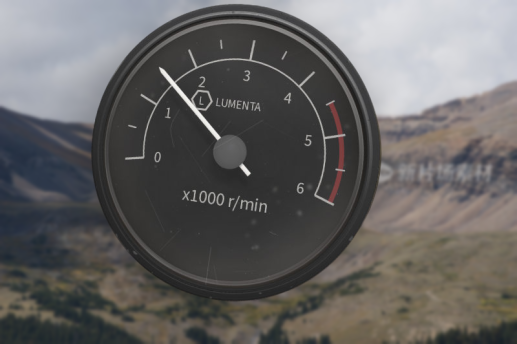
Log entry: 1500 rpm
